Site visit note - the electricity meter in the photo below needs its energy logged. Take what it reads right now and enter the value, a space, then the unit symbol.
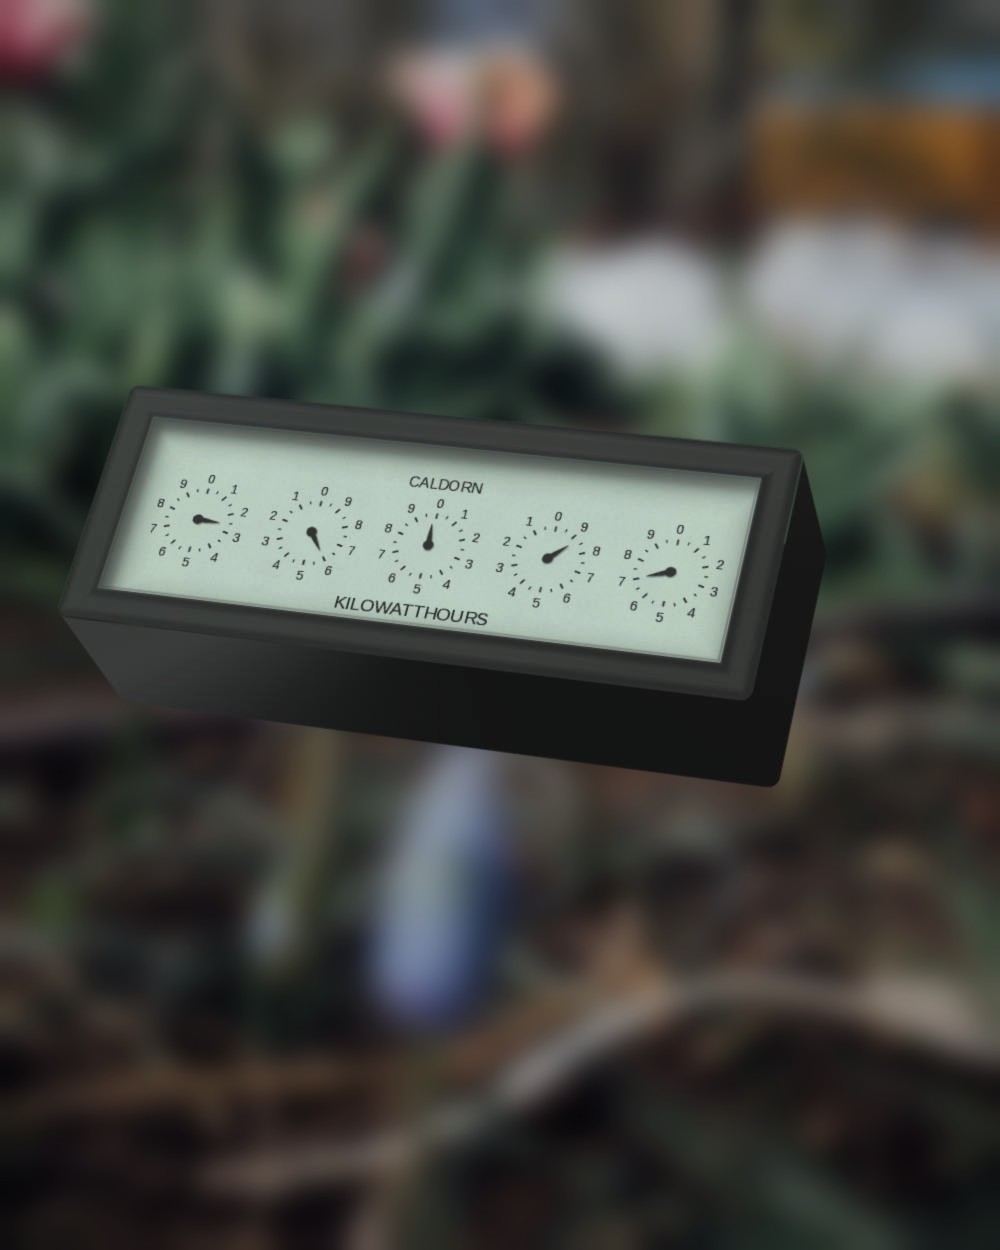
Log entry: 25987 kWh
